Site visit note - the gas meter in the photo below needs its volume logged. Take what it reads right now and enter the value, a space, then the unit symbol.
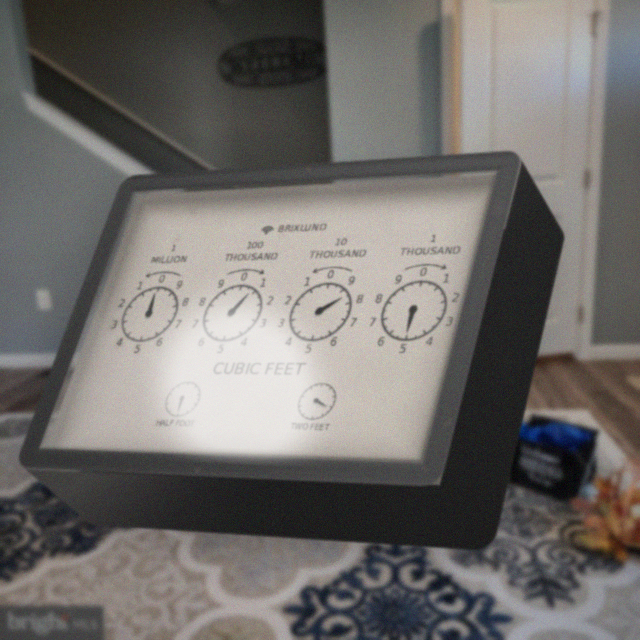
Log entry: 8500 ft³
